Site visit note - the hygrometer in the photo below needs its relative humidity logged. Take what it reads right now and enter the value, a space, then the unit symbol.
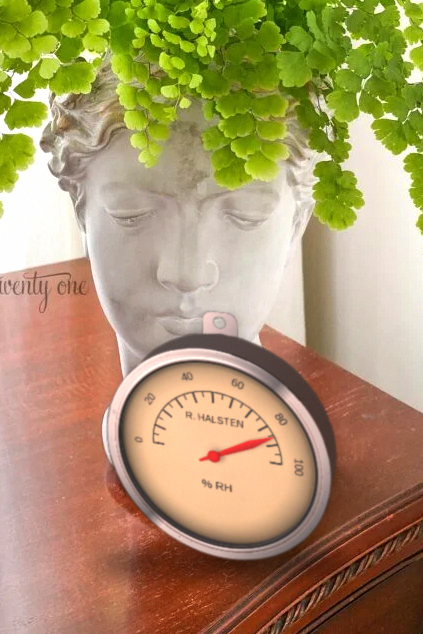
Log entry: 85 %
